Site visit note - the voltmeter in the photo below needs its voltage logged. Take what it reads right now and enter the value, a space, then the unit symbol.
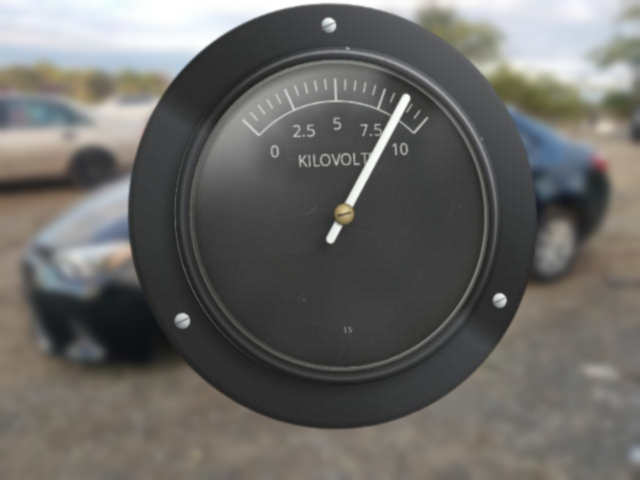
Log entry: 8.5 kV
